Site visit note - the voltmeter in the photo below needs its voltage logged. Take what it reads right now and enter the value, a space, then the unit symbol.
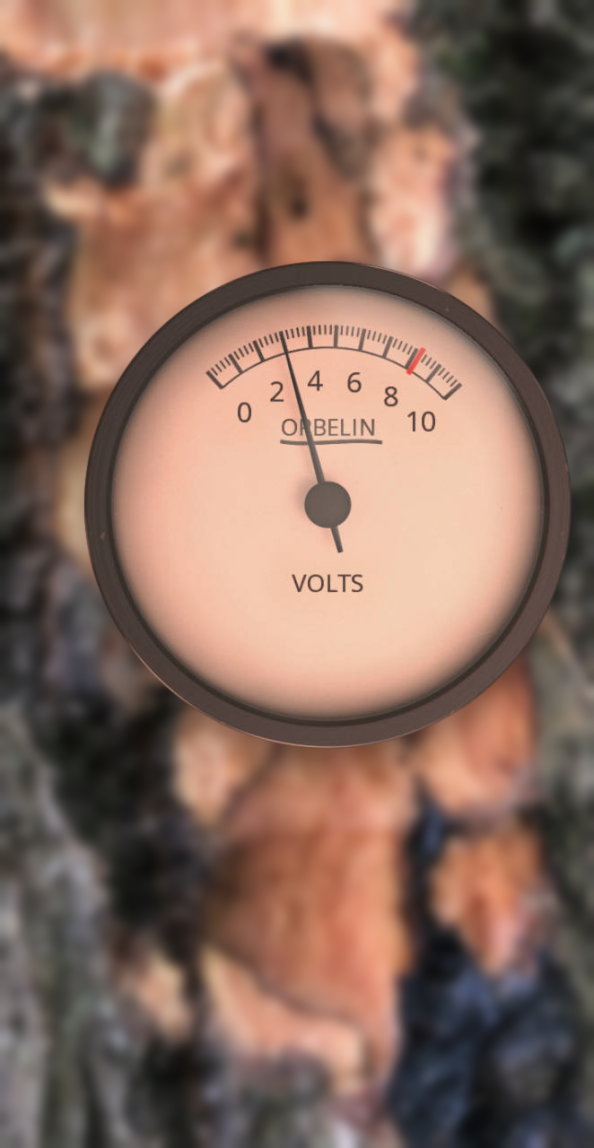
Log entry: 3 V
